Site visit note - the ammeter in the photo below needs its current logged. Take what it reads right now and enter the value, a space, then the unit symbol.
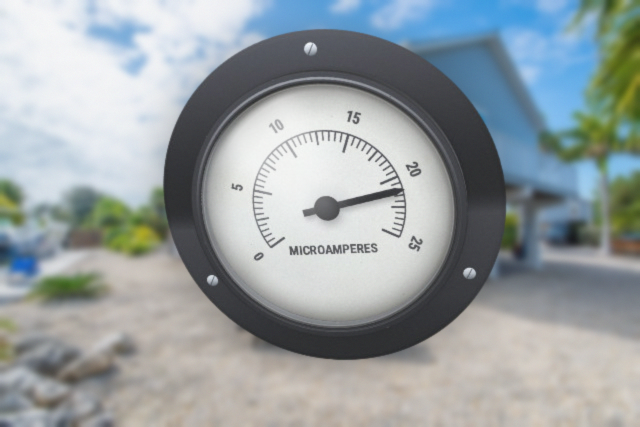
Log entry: 21 µA
